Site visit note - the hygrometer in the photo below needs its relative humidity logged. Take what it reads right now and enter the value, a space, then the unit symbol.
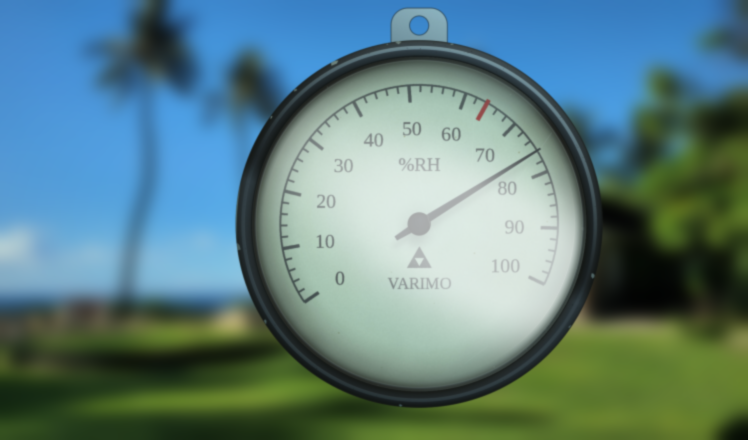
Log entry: 76 %
